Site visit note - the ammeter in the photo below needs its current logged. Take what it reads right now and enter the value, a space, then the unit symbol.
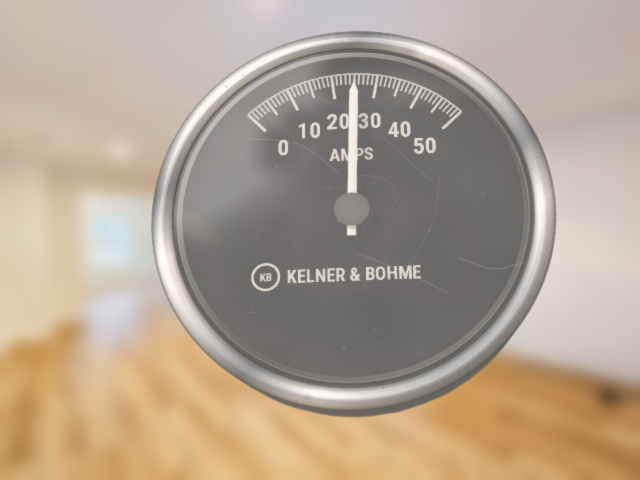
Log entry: 25 A
